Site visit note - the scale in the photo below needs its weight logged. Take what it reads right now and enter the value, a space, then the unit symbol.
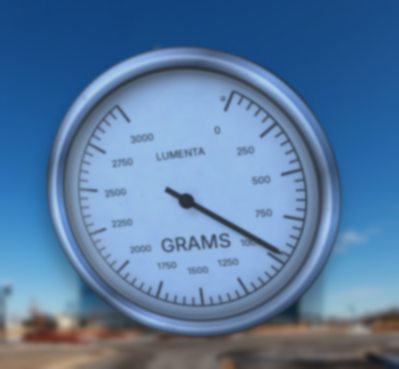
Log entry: 950 g
